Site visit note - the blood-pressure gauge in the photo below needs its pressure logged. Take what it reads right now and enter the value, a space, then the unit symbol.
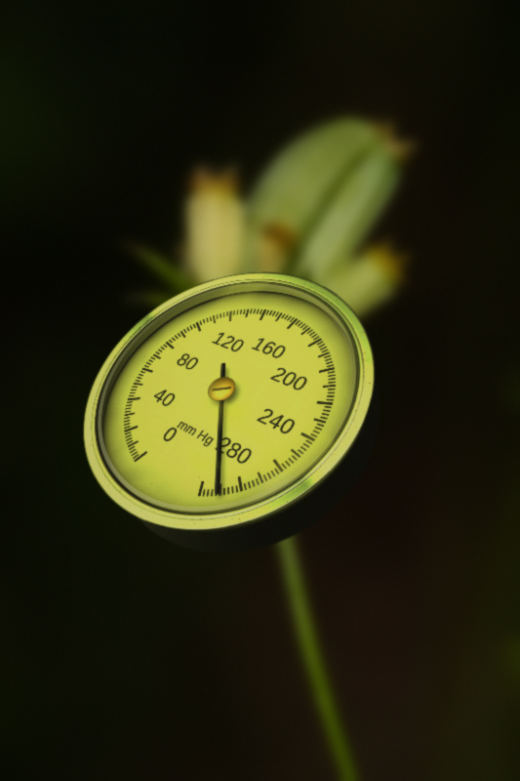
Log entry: 290 mmHg
